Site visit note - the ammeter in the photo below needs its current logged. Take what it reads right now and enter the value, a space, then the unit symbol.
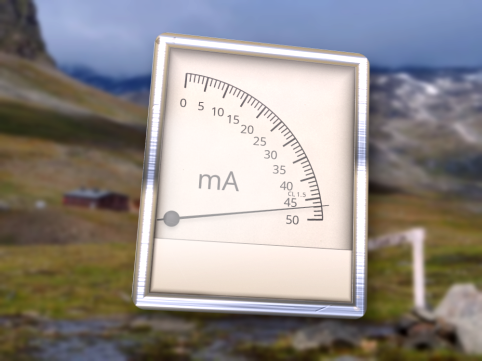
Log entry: 47 mA
